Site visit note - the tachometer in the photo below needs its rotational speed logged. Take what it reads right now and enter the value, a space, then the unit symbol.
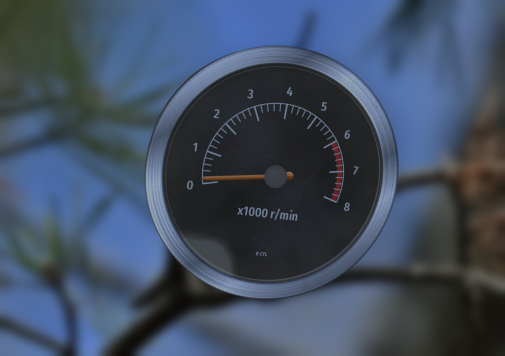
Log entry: 200 rpm
